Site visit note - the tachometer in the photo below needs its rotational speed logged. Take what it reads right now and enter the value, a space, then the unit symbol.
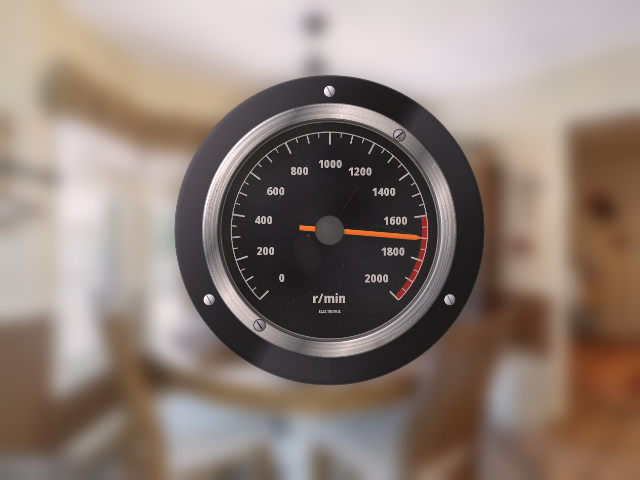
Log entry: 1700 rpm
